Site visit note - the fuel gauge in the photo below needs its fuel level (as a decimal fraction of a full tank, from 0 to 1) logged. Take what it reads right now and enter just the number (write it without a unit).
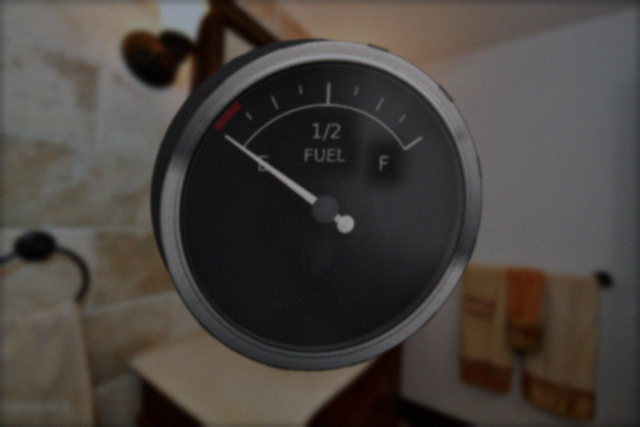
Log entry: 0
